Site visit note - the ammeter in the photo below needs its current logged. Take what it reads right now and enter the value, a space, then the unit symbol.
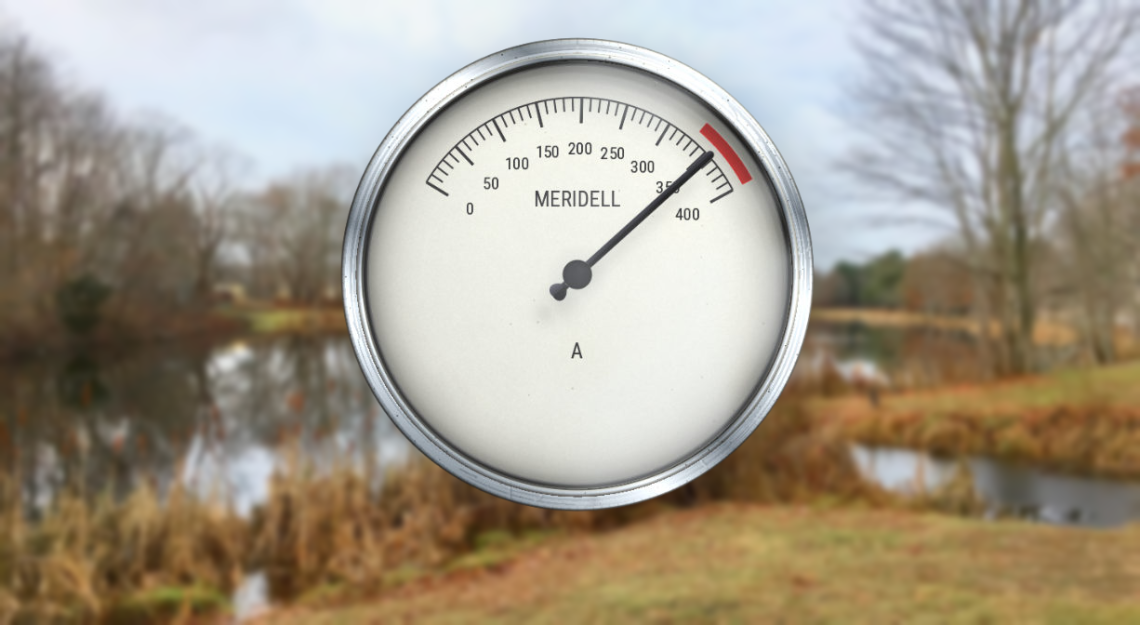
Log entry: 355 A
